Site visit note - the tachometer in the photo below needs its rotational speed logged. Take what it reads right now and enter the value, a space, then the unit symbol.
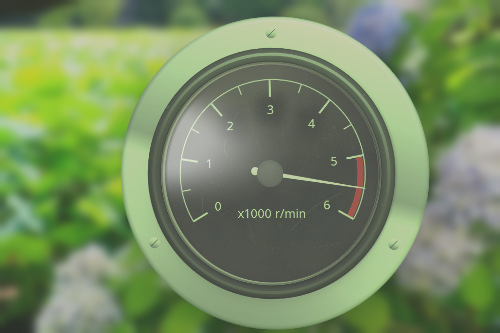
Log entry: 5500 rpm
